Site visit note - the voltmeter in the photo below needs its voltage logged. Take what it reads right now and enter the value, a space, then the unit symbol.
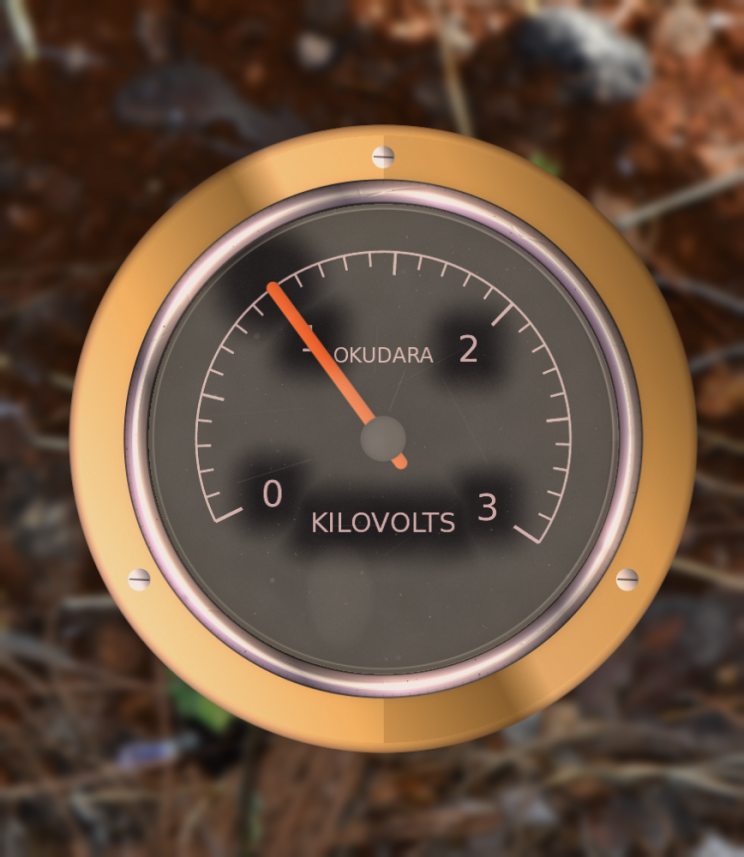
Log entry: 1 kV
